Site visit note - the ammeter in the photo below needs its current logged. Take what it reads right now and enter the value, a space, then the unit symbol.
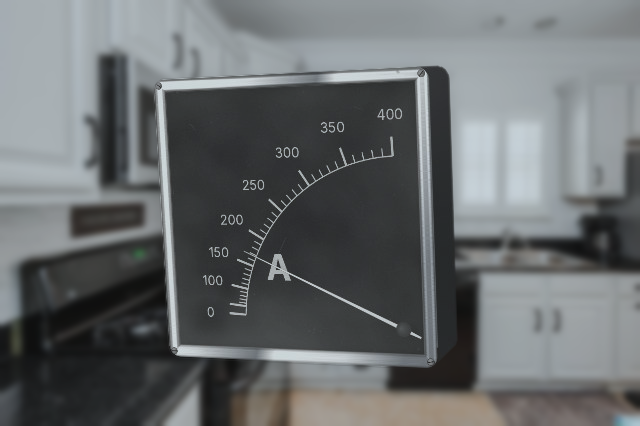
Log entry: 170 A
